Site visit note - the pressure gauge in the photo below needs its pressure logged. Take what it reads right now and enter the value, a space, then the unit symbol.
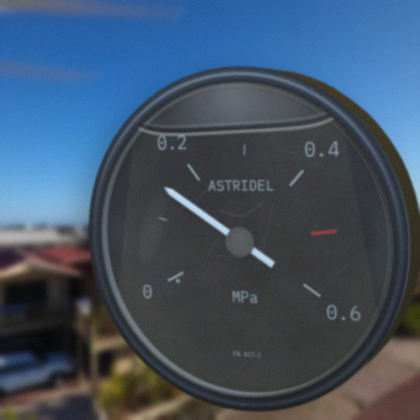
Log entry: 0.15 MPa
